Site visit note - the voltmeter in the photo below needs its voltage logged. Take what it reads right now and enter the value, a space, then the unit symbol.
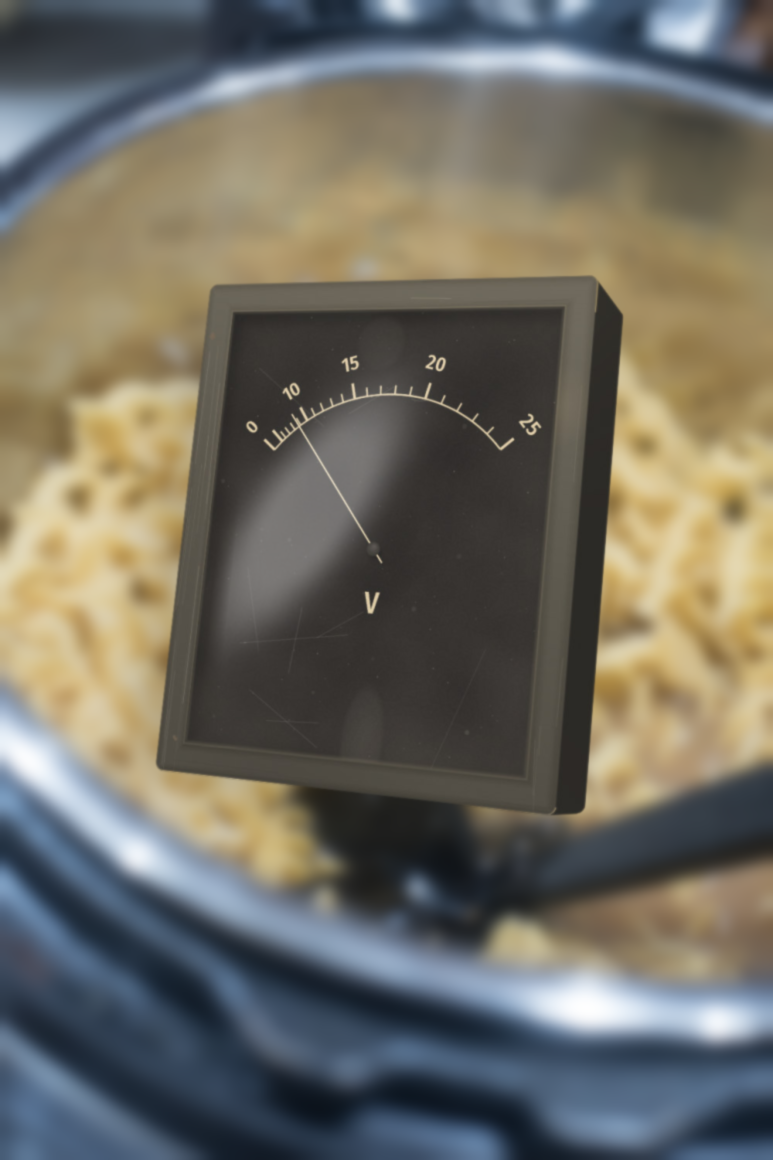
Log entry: 9 V
